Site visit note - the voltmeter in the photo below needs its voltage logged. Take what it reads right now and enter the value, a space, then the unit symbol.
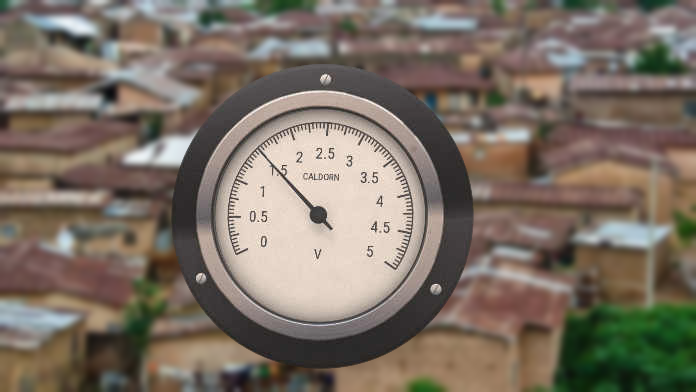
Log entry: 1.5 V
